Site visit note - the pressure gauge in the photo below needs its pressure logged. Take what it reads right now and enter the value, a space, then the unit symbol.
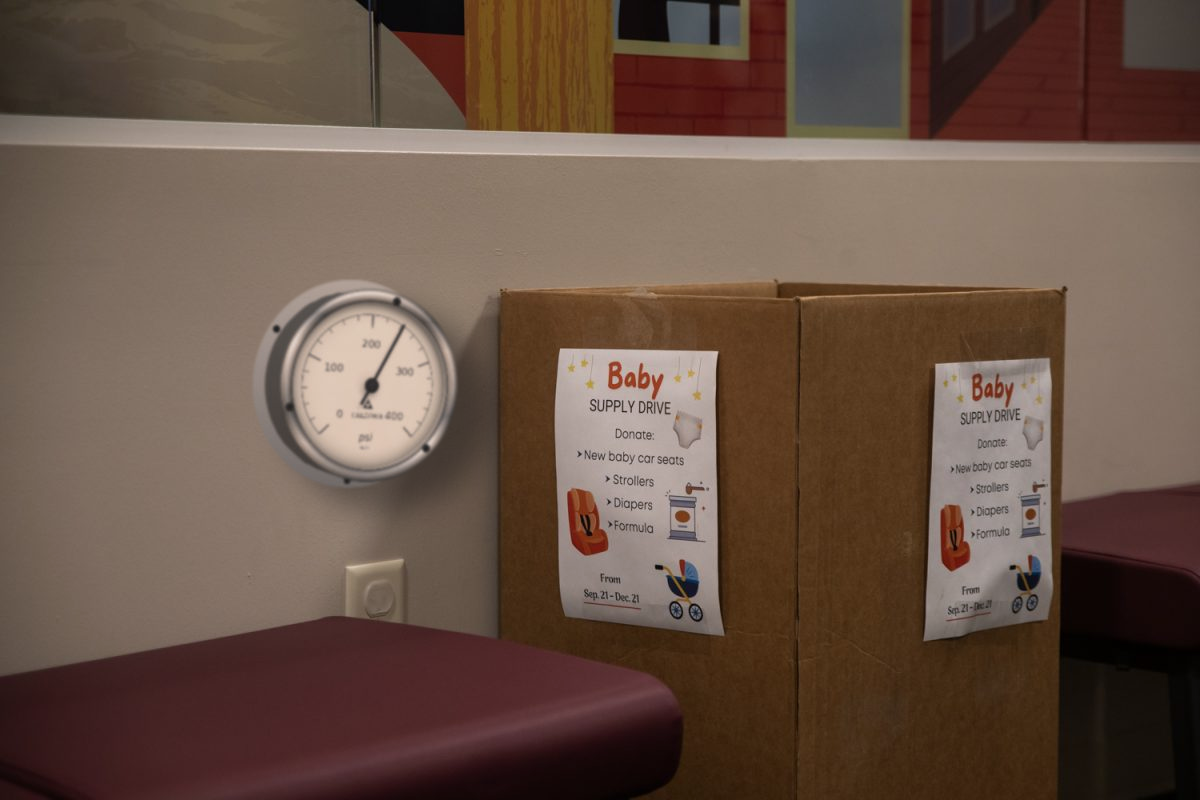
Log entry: 240 psi
